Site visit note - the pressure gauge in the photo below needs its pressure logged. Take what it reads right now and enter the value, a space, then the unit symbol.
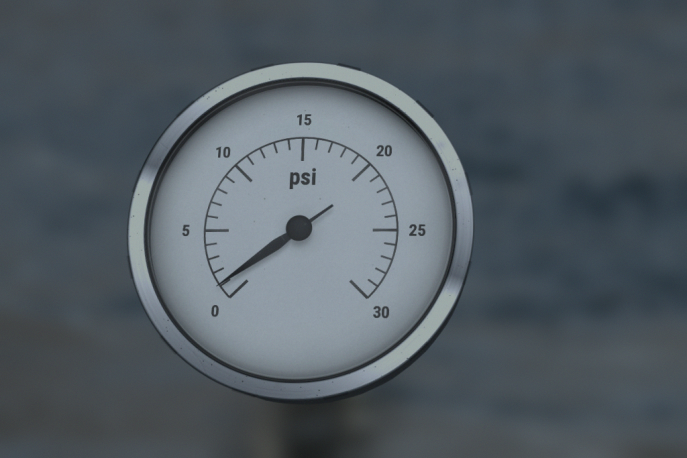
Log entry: 1 psi
